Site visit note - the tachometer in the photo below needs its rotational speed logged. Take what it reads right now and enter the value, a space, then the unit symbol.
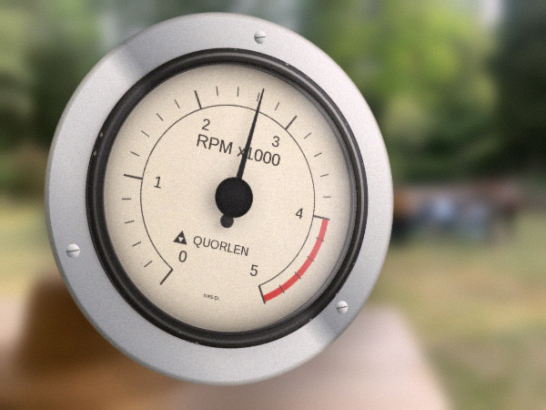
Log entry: 2600 rpm
